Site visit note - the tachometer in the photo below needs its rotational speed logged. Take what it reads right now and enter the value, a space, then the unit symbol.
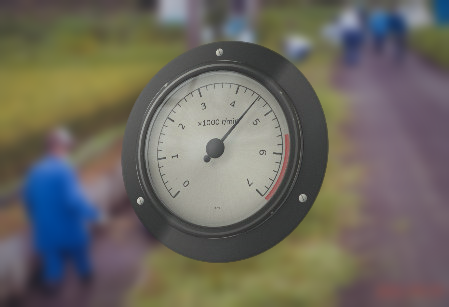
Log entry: 4600 rpm
